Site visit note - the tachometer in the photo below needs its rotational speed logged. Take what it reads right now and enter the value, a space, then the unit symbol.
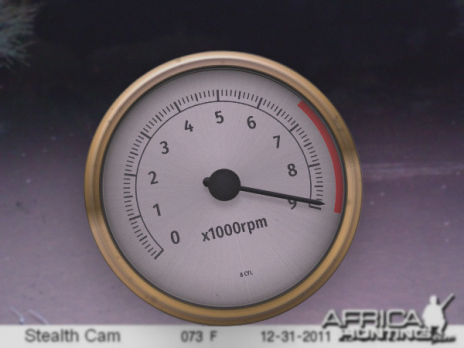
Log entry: 8900 rpm
